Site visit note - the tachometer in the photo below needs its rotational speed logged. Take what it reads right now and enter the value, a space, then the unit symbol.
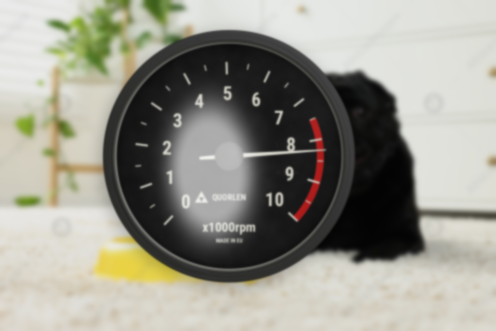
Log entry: 8250 rpm
